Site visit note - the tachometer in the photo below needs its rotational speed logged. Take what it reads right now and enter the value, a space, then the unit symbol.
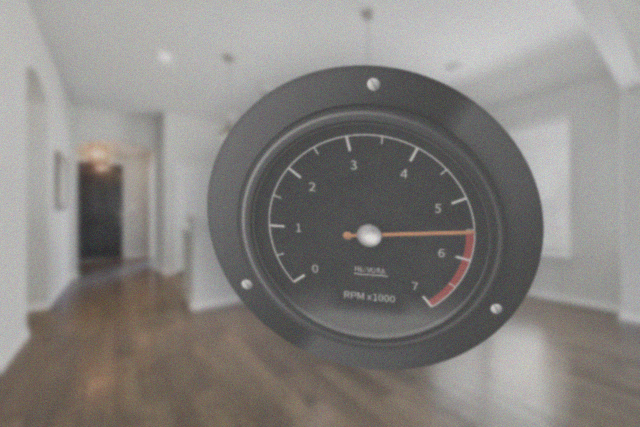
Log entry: 5500 rpm
